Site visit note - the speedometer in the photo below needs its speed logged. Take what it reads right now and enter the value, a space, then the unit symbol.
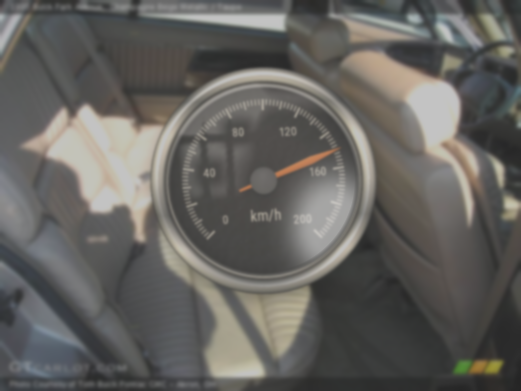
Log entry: 150 km/h
